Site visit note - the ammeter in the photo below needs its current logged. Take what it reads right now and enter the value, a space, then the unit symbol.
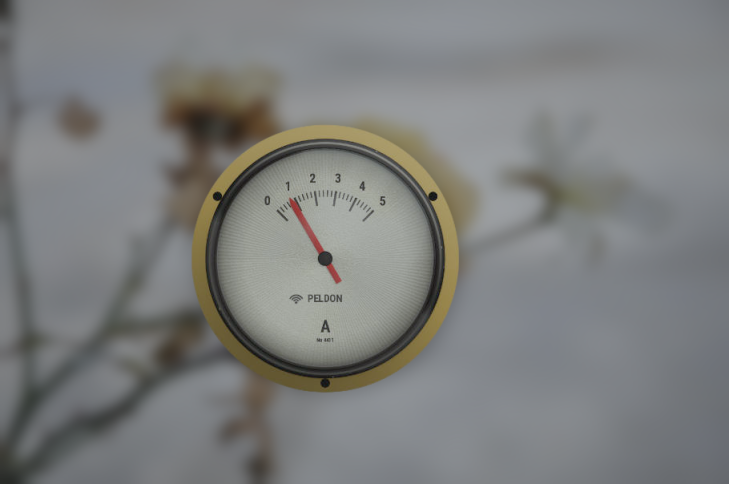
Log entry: 0.8 A
